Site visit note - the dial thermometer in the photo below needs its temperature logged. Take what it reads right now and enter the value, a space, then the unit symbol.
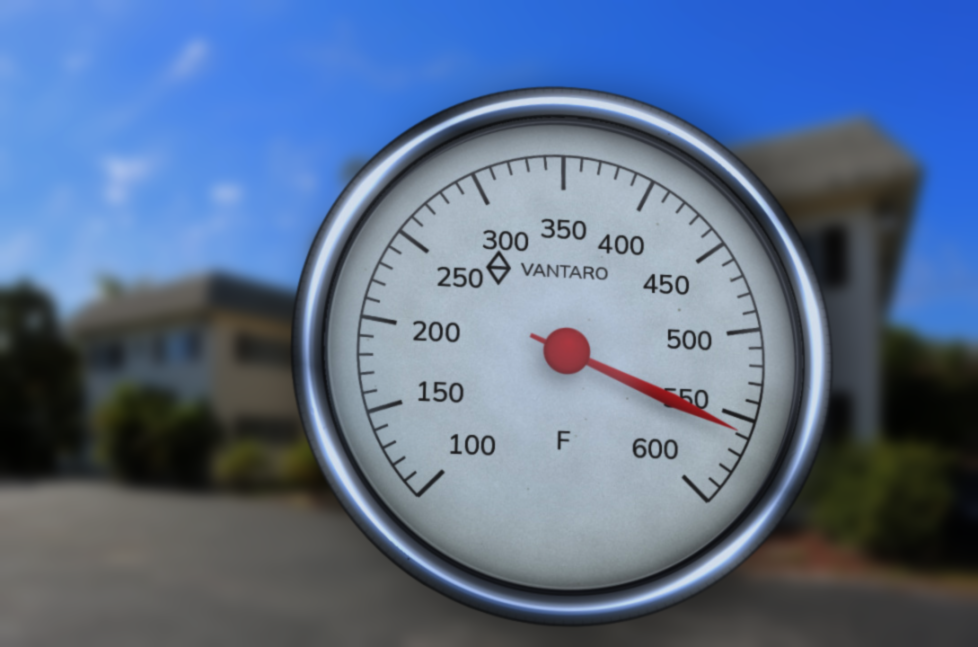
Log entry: 560 °F
